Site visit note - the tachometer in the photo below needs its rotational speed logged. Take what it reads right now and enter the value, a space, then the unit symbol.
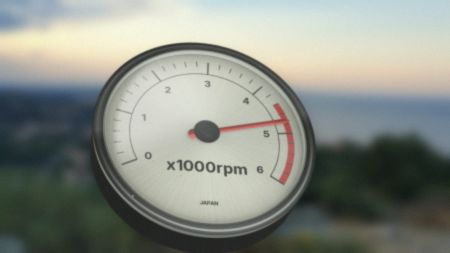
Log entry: 4800 rpm
